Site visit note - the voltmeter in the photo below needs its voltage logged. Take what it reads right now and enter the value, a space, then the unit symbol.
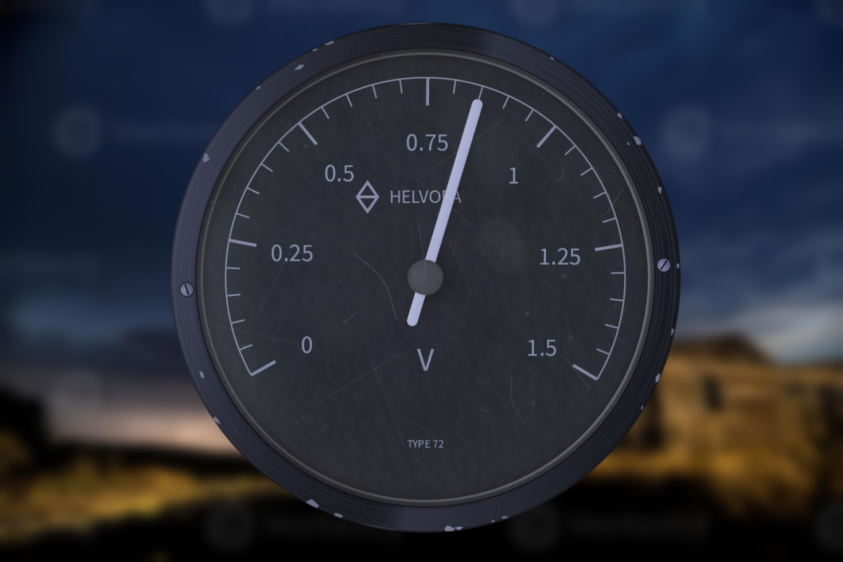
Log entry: 0.85 V
